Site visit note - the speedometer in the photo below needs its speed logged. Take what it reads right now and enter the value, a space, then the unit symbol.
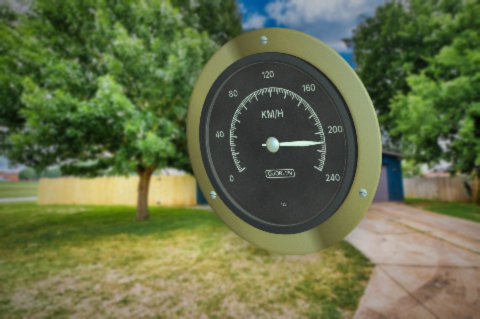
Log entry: 210 km/h
